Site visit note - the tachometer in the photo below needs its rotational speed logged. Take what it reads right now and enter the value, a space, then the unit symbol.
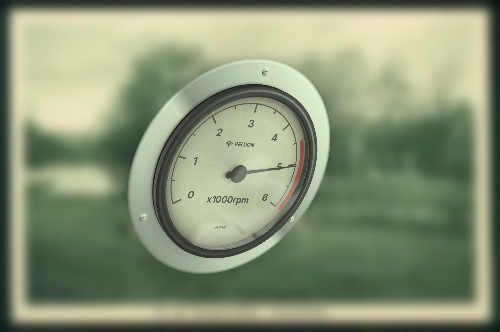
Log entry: 5000 rpm
